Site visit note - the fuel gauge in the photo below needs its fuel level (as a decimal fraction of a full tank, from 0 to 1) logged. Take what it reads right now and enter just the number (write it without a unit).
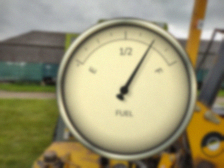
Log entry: 0.75
